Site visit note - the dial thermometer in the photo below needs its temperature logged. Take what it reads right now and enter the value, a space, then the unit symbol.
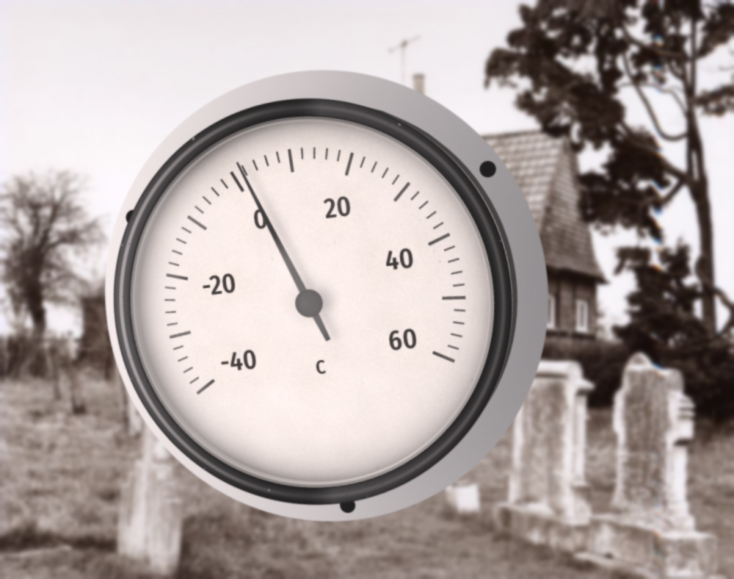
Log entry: 2 °C
